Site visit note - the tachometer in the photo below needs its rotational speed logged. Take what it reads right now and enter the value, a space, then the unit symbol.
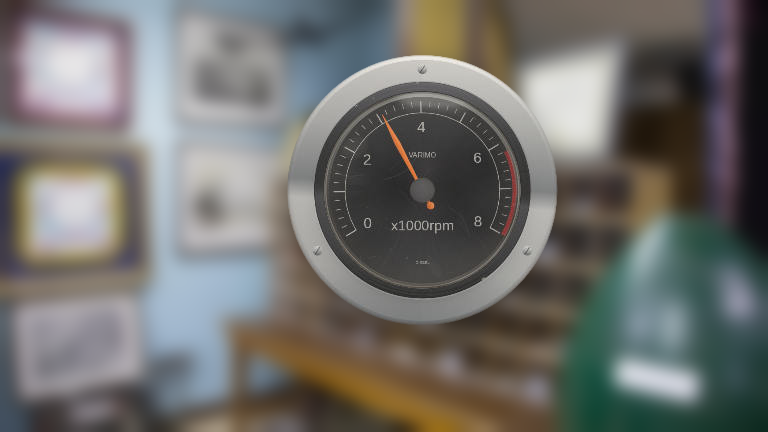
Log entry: 3100 rpm
